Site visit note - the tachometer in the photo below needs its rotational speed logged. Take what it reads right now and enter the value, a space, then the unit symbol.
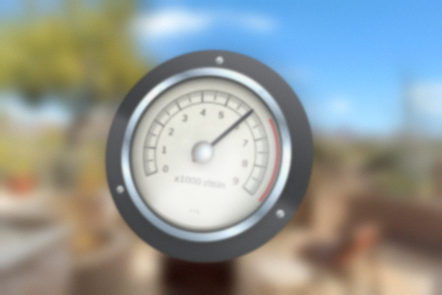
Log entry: 6000 rpm
